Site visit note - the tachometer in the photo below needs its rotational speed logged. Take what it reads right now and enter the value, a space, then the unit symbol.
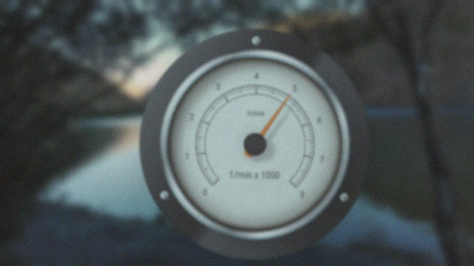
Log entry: 5000 rpm
